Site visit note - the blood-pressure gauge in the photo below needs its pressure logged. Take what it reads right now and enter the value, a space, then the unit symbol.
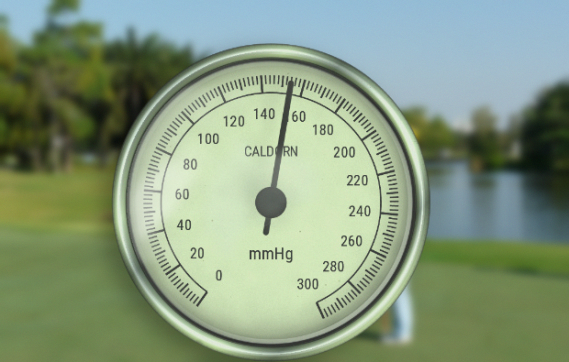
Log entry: 154 mmHg
